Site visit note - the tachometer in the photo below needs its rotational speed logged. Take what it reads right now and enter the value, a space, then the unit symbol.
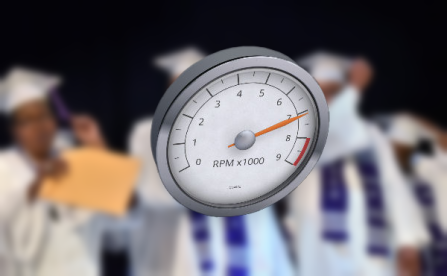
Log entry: 7000 rpm
